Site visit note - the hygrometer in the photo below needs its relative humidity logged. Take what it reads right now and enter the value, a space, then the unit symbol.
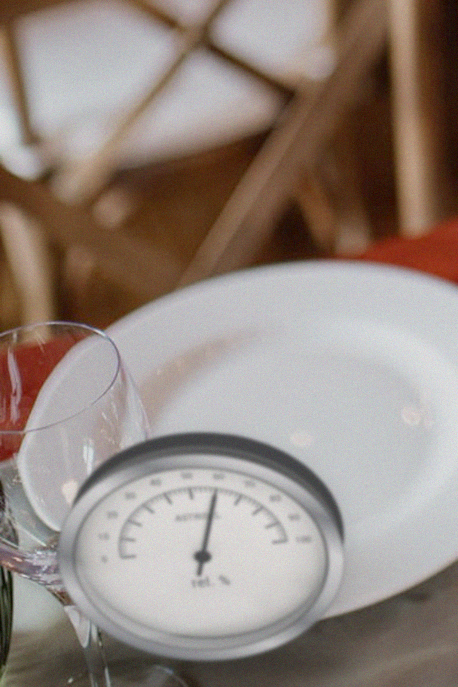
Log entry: 60 %
